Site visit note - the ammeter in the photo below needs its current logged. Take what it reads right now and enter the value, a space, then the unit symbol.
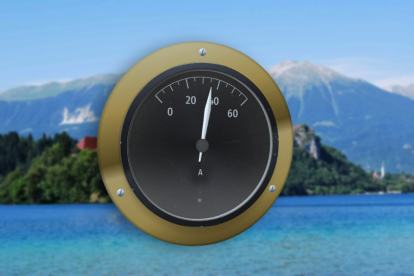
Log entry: 35 A
